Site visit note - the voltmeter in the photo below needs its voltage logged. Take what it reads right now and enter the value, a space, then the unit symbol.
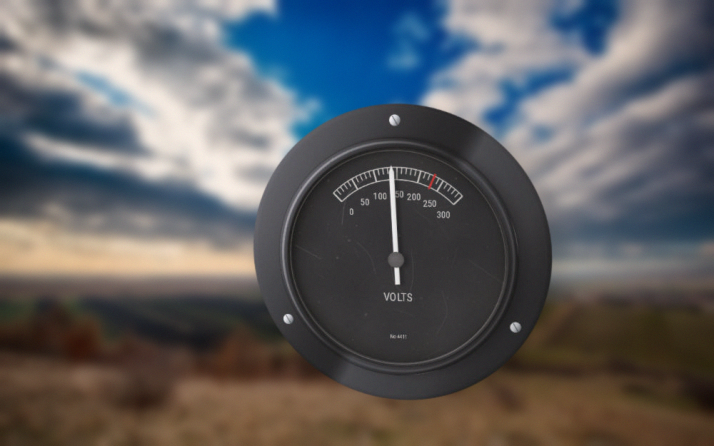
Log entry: 140 V
